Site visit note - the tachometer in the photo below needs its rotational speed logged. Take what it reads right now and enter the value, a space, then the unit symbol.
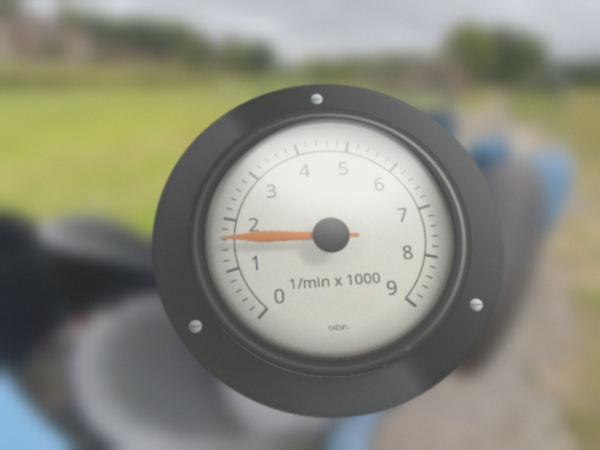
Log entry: 1600 rpm
